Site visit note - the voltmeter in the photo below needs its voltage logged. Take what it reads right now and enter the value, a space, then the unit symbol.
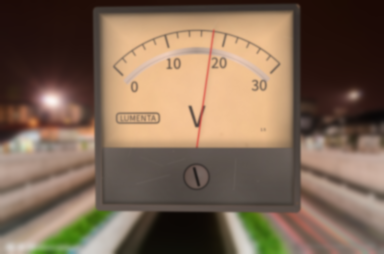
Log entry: 18 V
